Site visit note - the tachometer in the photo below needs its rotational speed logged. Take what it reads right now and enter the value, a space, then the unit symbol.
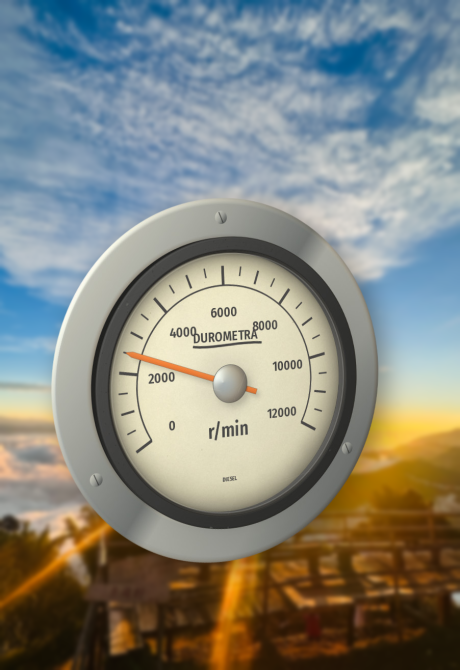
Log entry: 2500 rpm
